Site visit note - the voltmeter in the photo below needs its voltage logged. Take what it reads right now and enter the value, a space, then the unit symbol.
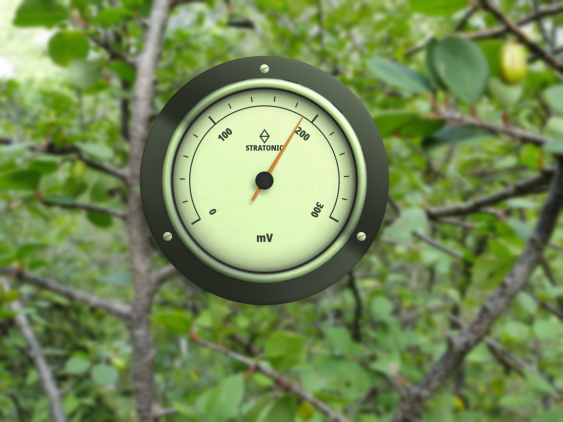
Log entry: 190 mV
